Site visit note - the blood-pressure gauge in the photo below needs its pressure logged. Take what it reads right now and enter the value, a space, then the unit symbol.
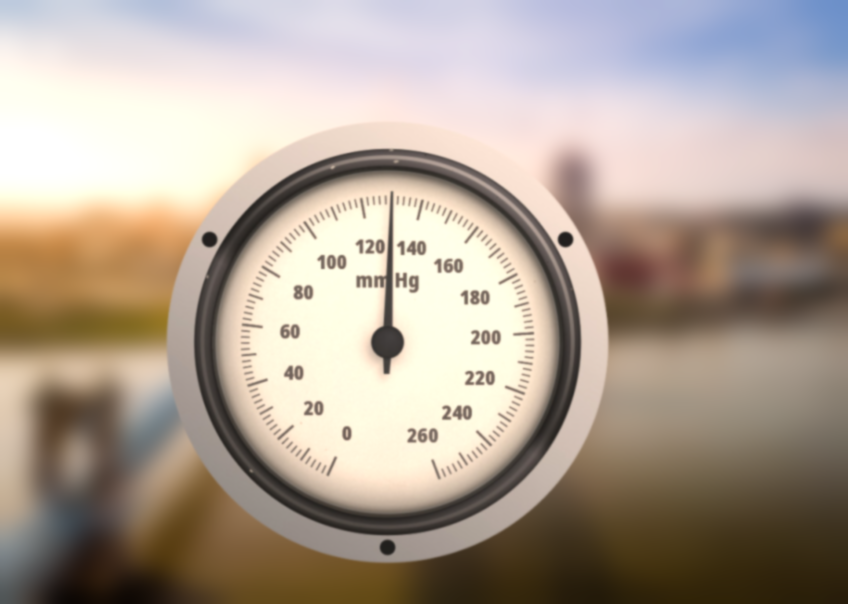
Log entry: 130 mmHg
